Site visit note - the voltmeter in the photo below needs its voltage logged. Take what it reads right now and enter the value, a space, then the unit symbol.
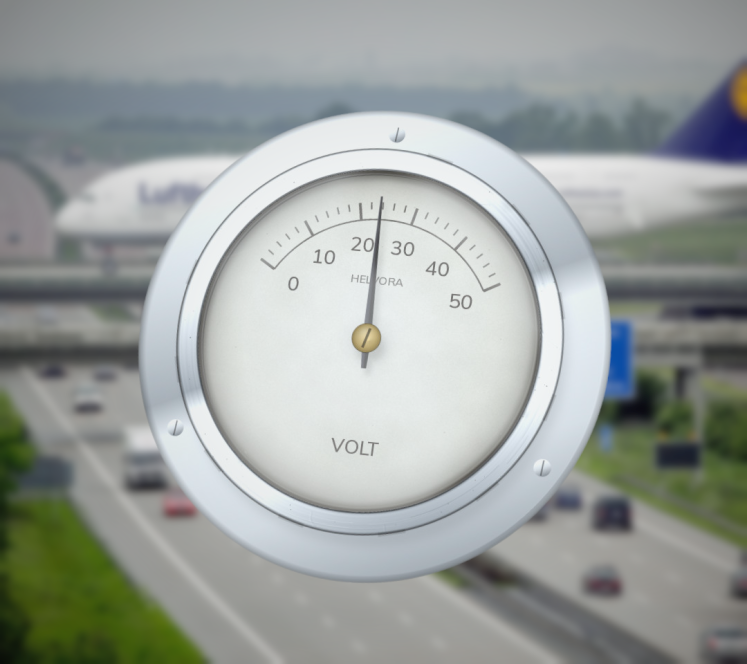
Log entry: 24 V
